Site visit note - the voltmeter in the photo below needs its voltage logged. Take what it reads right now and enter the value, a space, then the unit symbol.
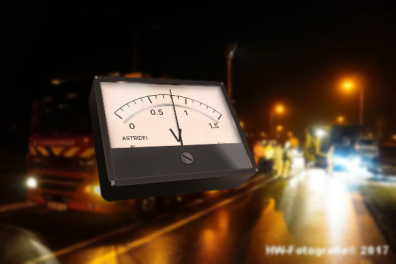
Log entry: 0.8 V
